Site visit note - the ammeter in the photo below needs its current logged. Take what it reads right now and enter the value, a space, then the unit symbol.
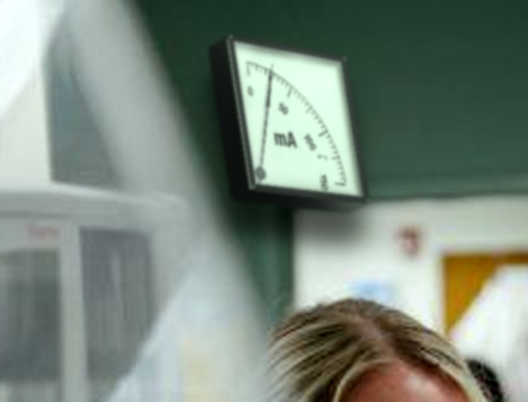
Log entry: 25 mA
